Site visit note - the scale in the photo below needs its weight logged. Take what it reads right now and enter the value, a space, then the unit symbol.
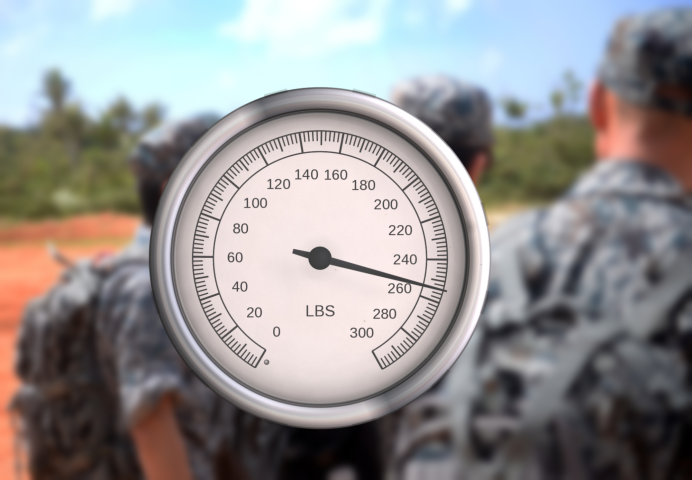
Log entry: 254 lb
